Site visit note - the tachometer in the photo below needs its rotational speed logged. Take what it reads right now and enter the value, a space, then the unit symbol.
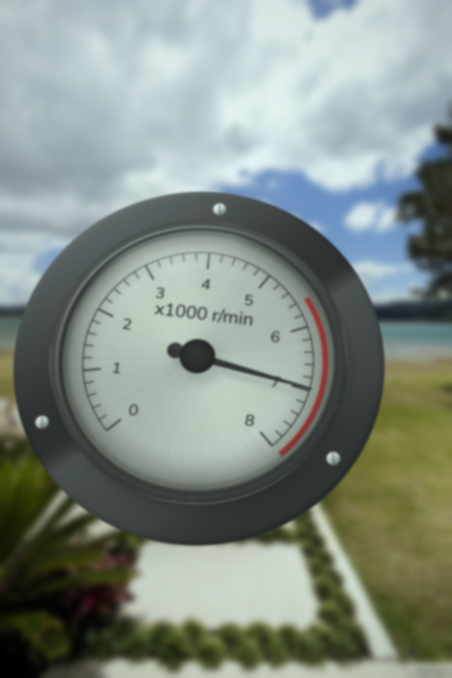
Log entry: 7000 rpm
